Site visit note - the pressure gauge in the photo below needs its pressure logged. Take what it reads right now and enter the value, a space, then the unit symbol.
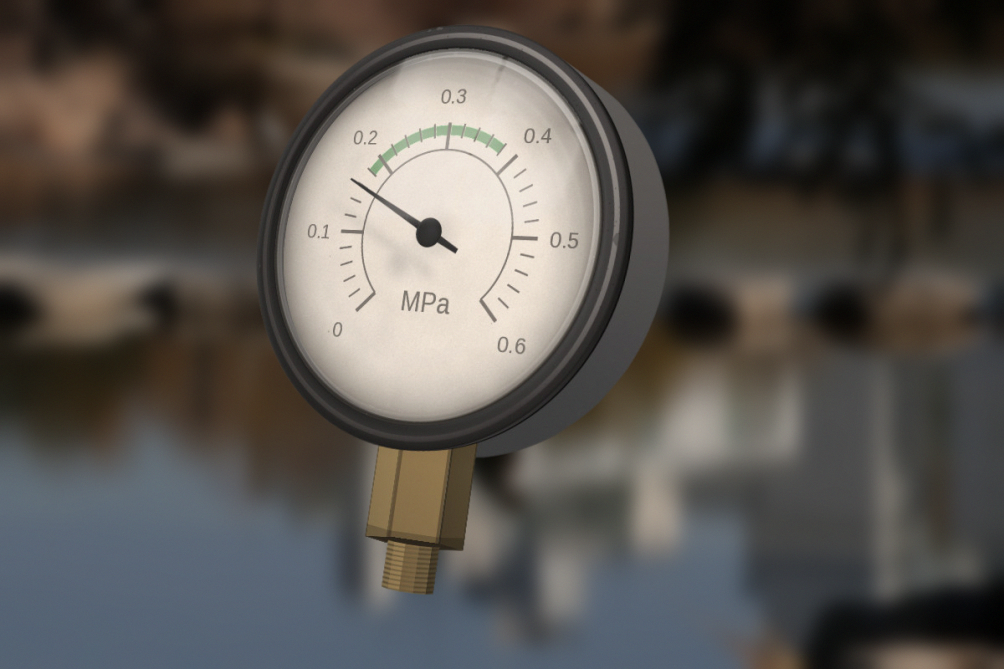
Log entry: 0.16 MPa
